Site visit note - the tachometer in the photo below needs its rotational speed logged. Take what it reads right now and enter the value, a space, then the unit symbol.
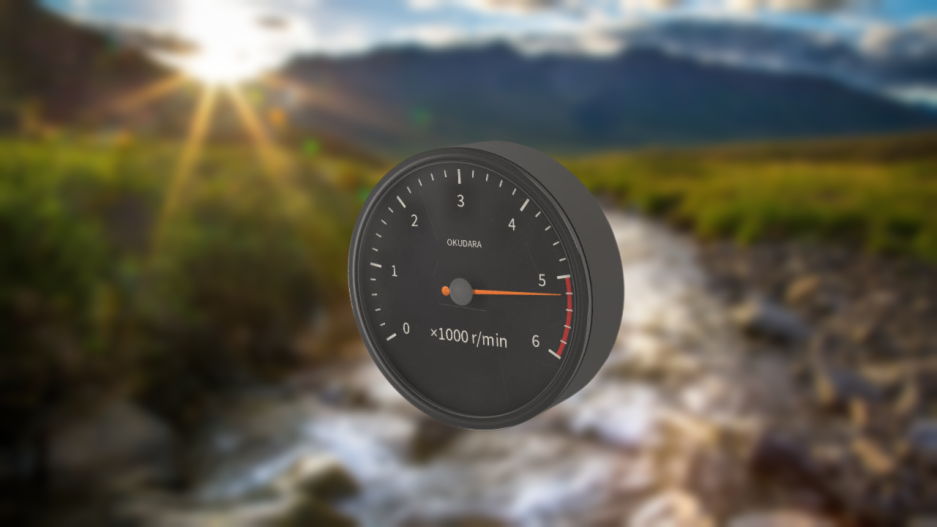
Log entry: 5200 rpm
